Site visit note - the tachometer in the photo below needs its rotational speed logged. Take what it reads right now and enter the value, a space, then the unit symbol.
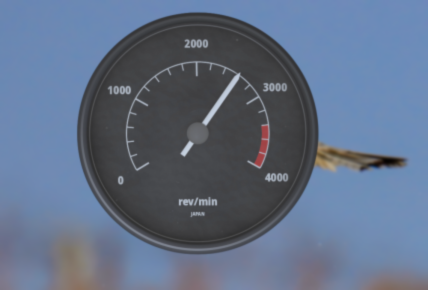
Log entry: 2600 rpm
